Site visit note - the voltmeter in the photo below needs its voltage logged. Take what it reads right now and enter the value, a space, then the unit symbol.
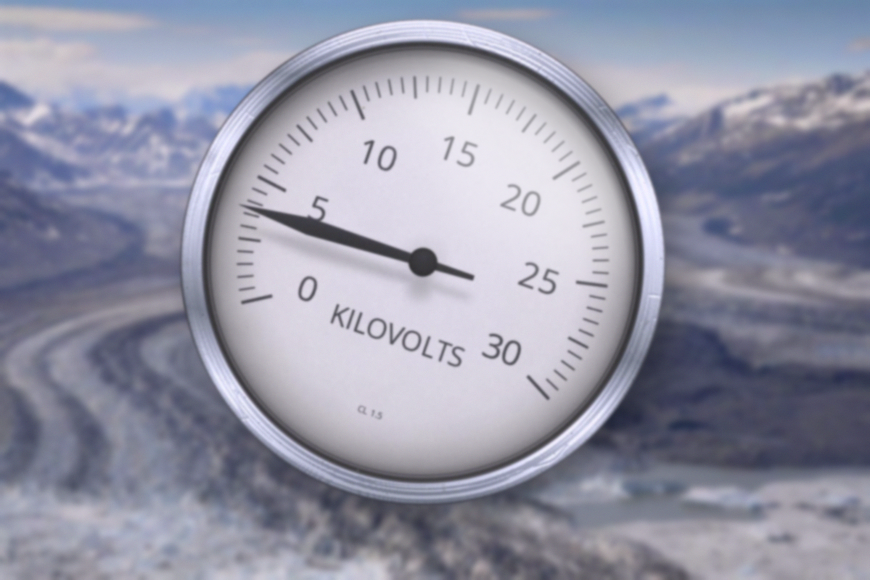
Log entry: 3.75 kV
